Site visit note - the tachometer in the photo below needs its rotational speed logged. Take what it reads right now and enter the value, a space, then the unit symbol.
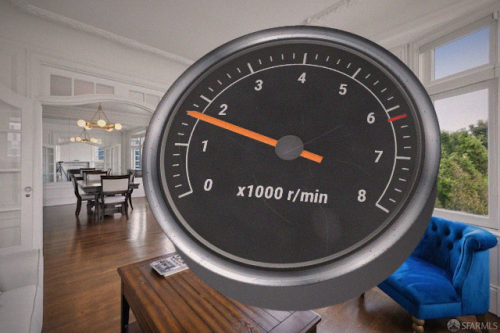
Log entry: 1600 rpm
